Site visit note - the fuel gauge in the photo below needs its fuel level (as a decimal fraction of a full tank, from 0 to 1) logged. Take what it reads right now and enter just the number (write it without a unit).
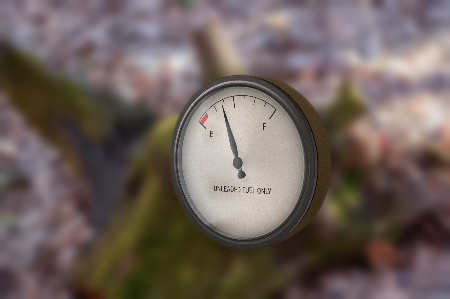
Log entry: 0.375
